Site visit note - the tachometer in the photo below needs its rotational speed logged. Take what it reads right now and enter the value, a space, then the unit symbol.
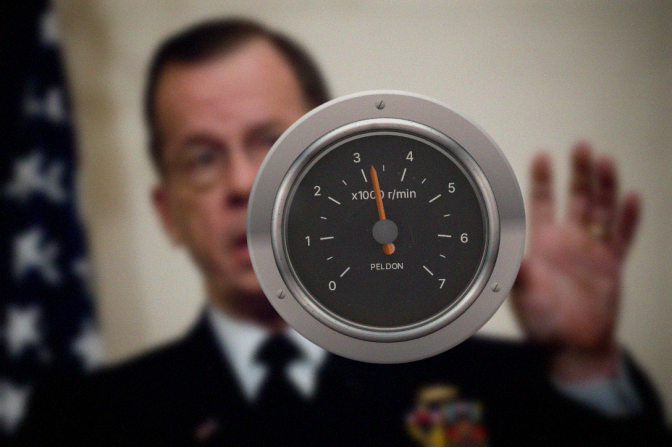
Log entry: 3250 rpm
